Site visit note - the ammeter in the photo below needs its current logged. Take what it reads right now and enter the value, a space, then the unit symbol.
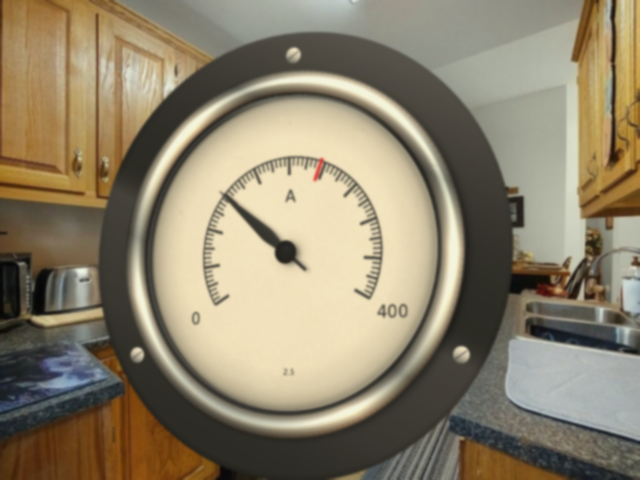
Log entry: 120 A
